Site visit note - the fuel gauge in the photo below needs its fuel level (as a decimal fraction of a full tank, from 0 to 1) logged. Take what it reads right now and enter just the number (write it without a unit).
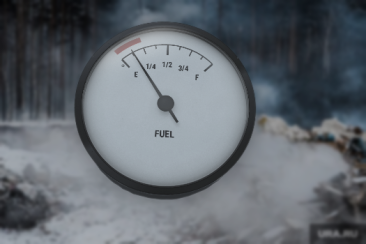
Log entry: 0.125
